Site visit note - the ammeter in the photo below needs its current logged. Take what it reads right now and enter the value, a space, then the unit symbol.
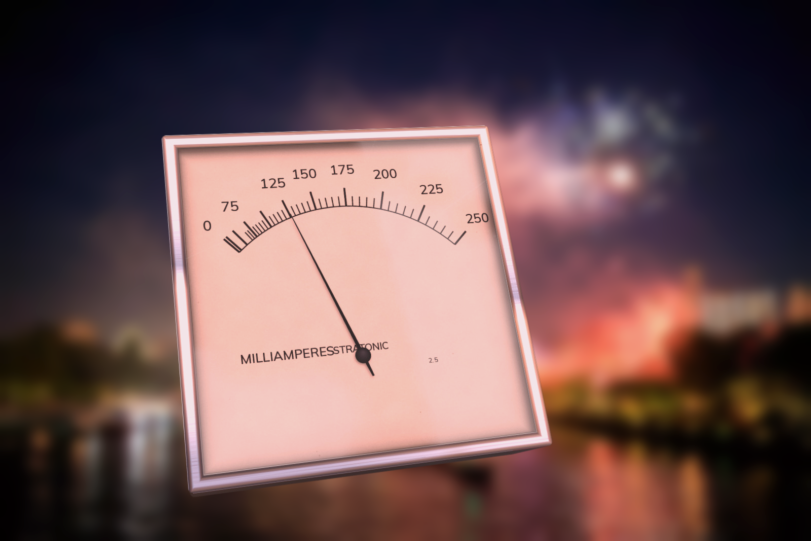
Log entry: 125 mA
